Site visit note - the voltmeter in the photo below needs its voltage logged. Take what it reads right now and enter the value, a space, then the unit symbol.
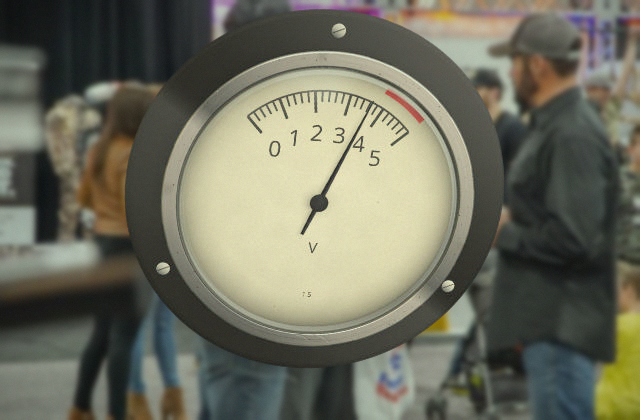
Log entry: 3.6 V
